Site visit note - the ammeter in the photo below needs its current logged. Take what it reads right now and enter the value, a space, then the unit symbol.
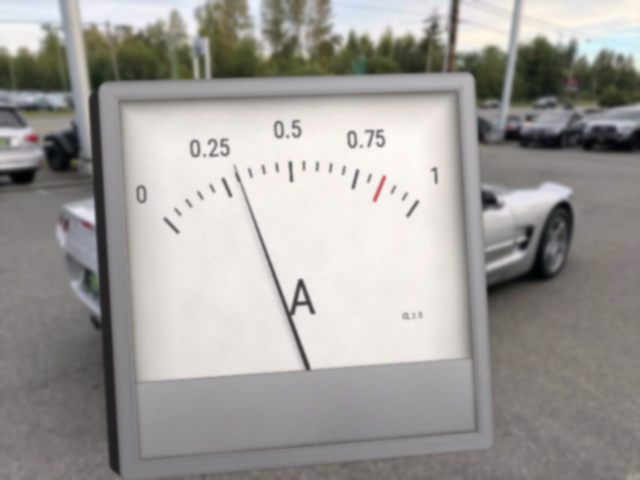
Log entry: 0.3 A
